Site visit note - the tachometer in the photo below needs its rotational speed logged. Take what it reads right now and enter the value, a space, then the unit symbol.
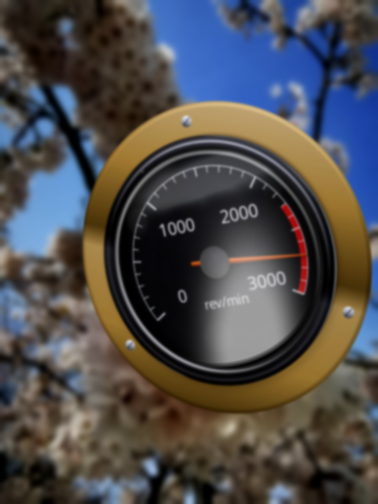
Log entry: 2700 rpm
